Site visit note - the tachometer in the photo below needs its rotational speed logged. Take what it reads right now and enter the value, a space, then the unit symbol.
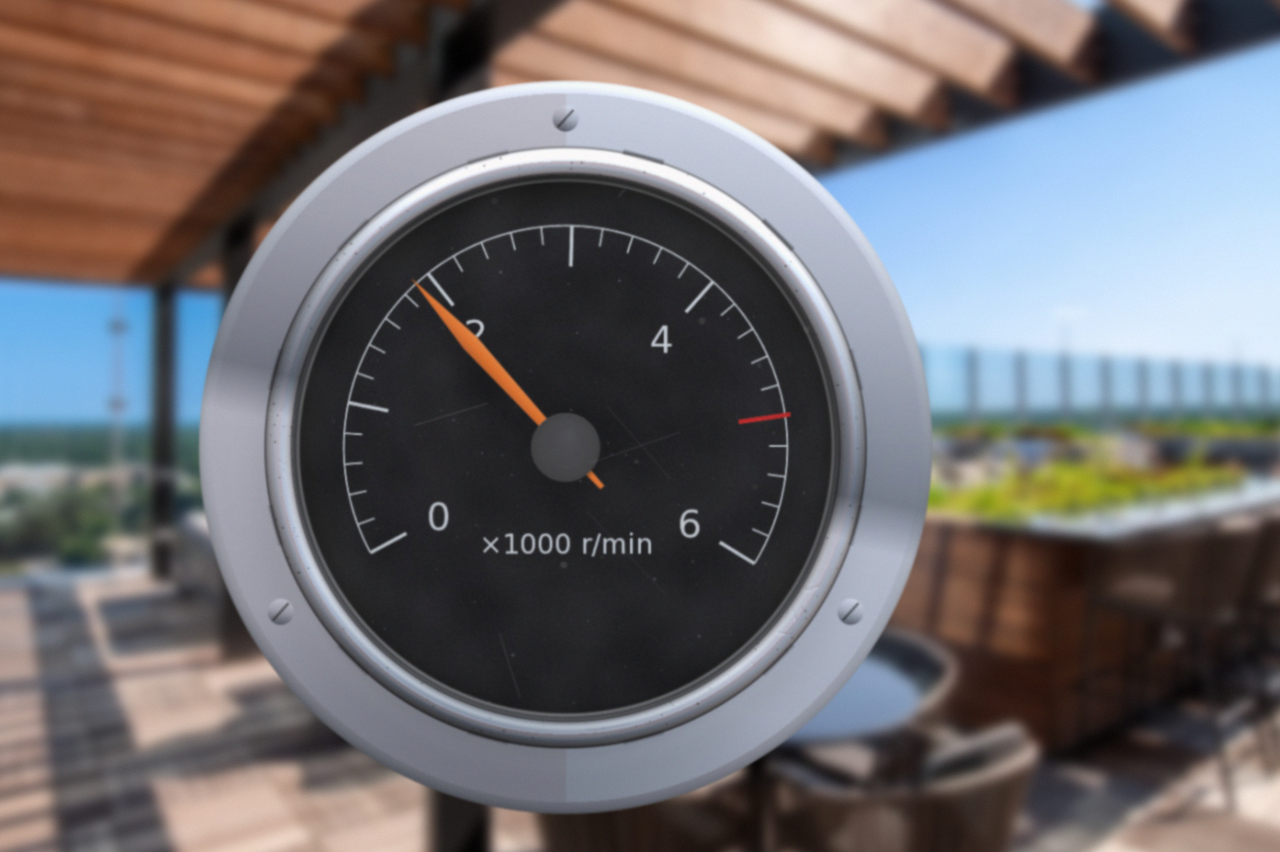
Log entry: 1900 rpm
